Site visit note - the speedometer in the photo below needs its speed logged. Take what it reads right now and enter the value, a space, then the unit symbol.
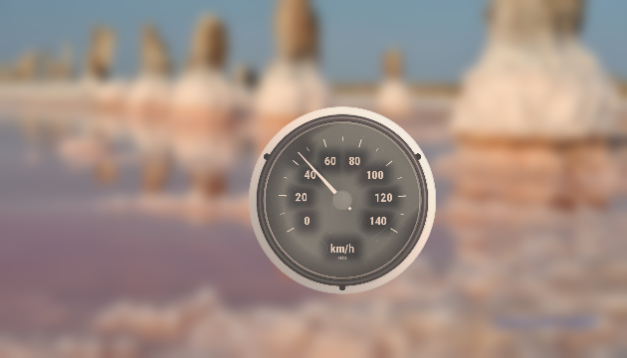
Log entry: 45 km/h
